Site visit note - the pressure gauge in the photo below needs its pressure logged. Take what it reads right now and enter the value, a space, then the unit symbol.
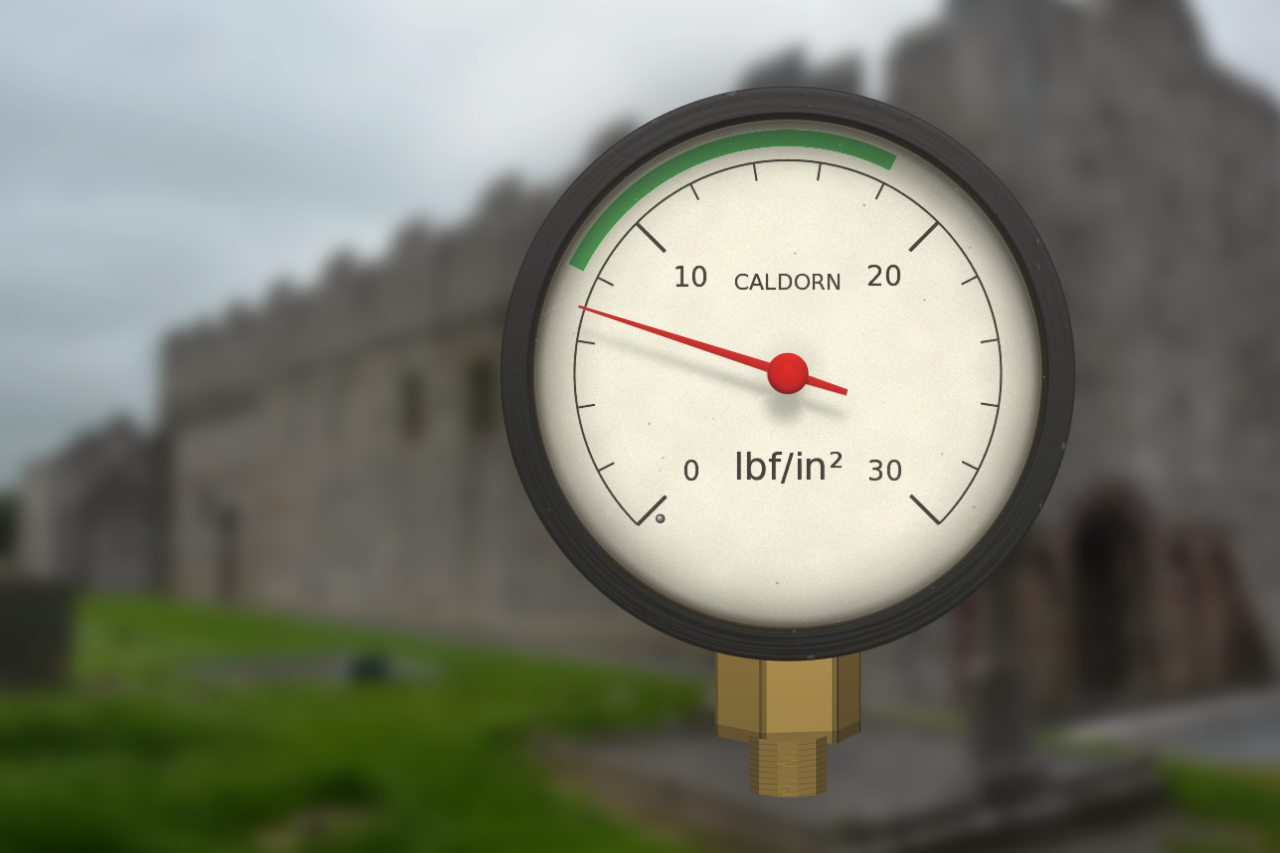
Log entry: 7 psi
